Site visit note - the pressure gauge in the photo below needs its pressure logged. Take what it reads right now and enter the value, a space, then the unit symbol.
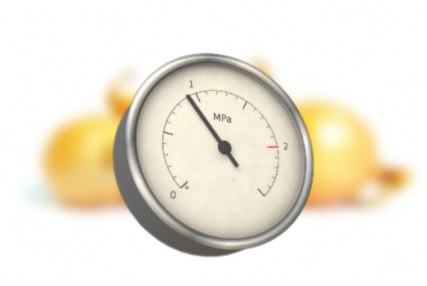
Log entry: 0.9 MPa
